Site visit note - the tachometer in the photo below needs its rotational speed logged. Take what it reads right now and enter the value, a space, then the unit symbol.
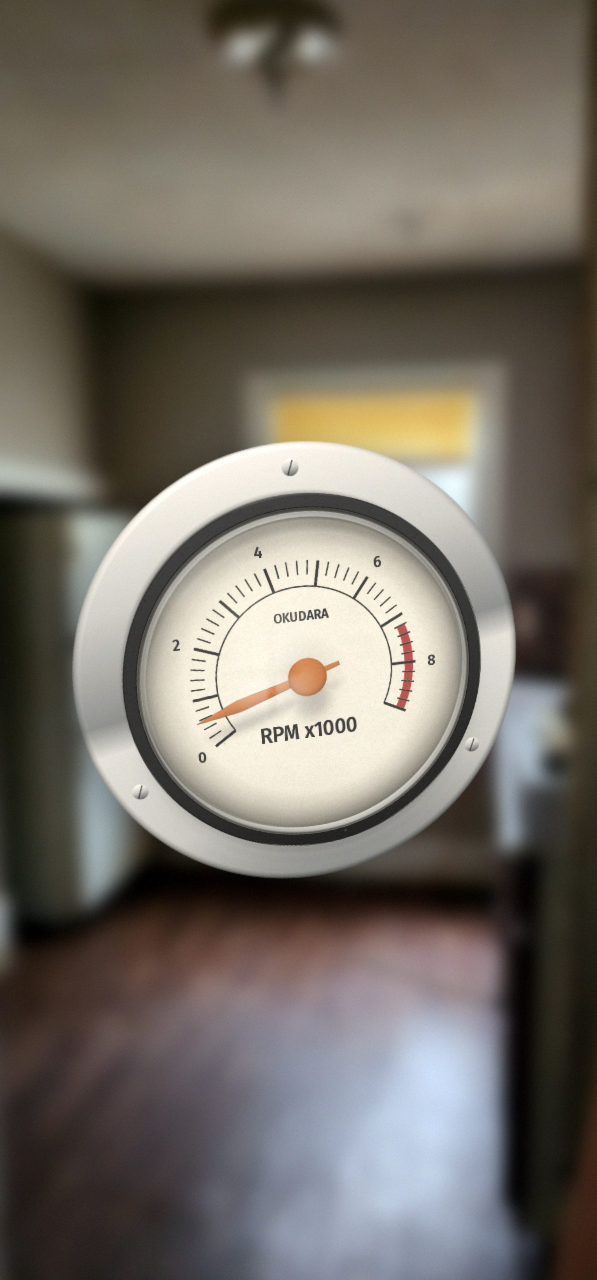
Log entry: 600 rpm
